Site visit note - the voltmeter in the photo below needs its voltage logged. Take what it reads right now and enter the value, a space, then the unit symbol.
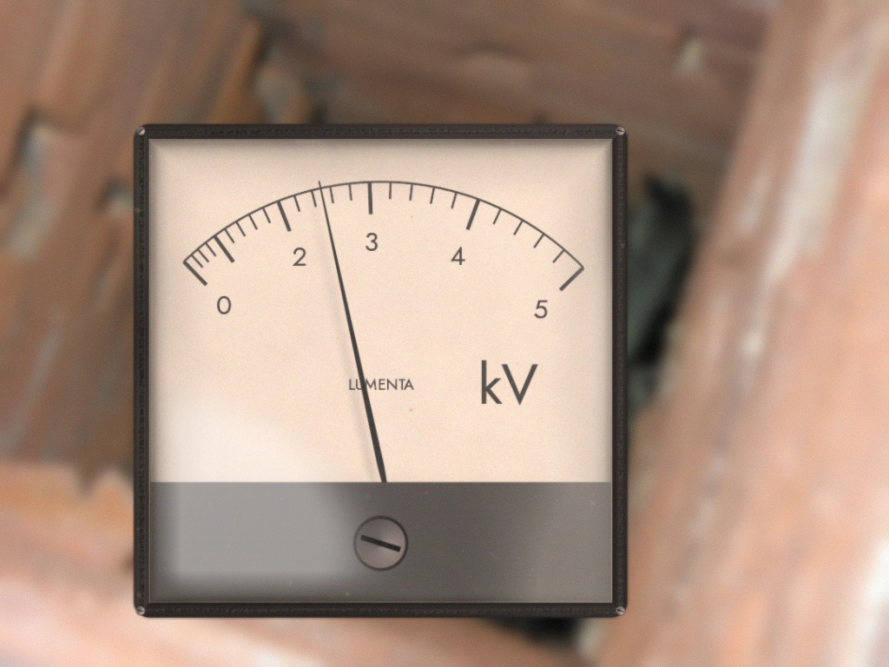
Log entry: 2.5 kV
